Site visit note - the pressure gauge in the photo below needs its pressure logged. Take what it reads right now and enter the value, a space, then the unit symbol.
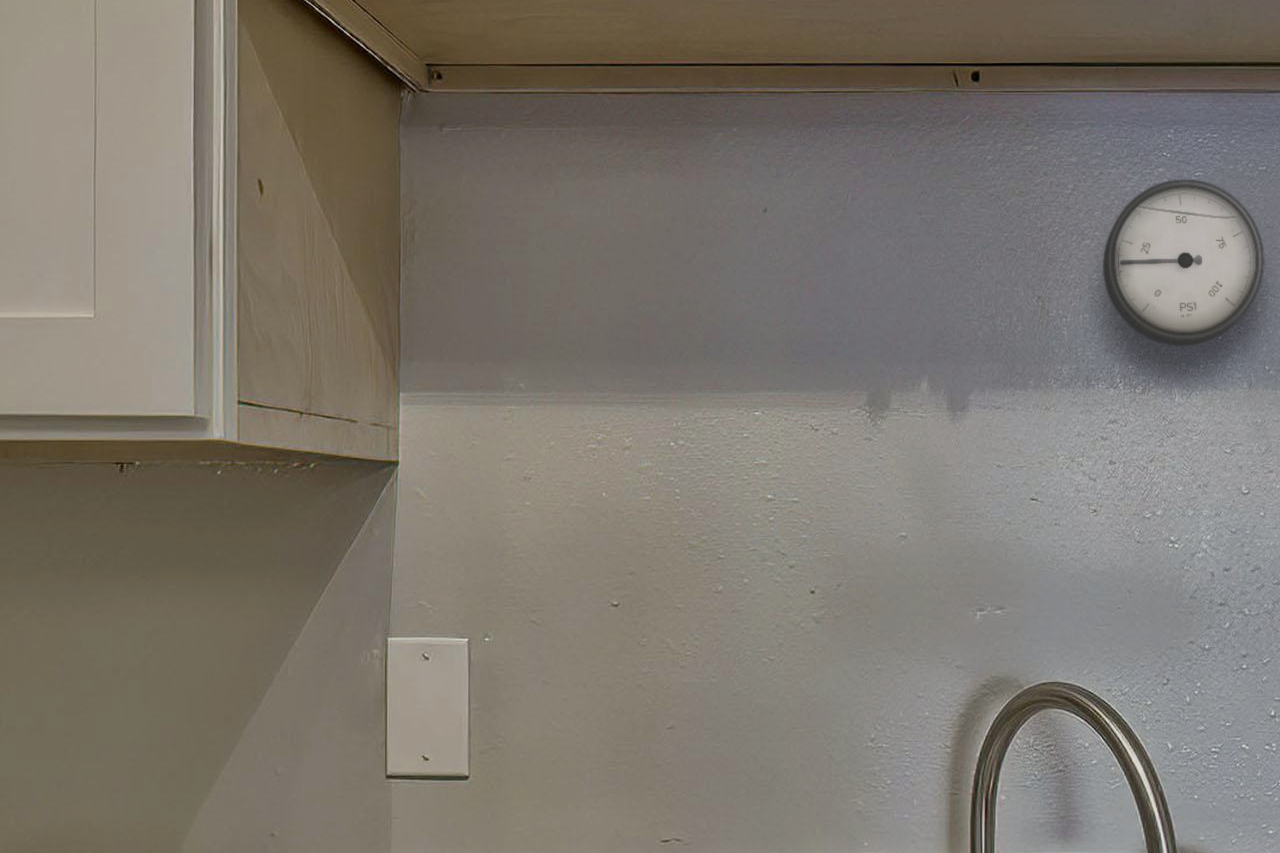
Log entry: 17.5 psi
